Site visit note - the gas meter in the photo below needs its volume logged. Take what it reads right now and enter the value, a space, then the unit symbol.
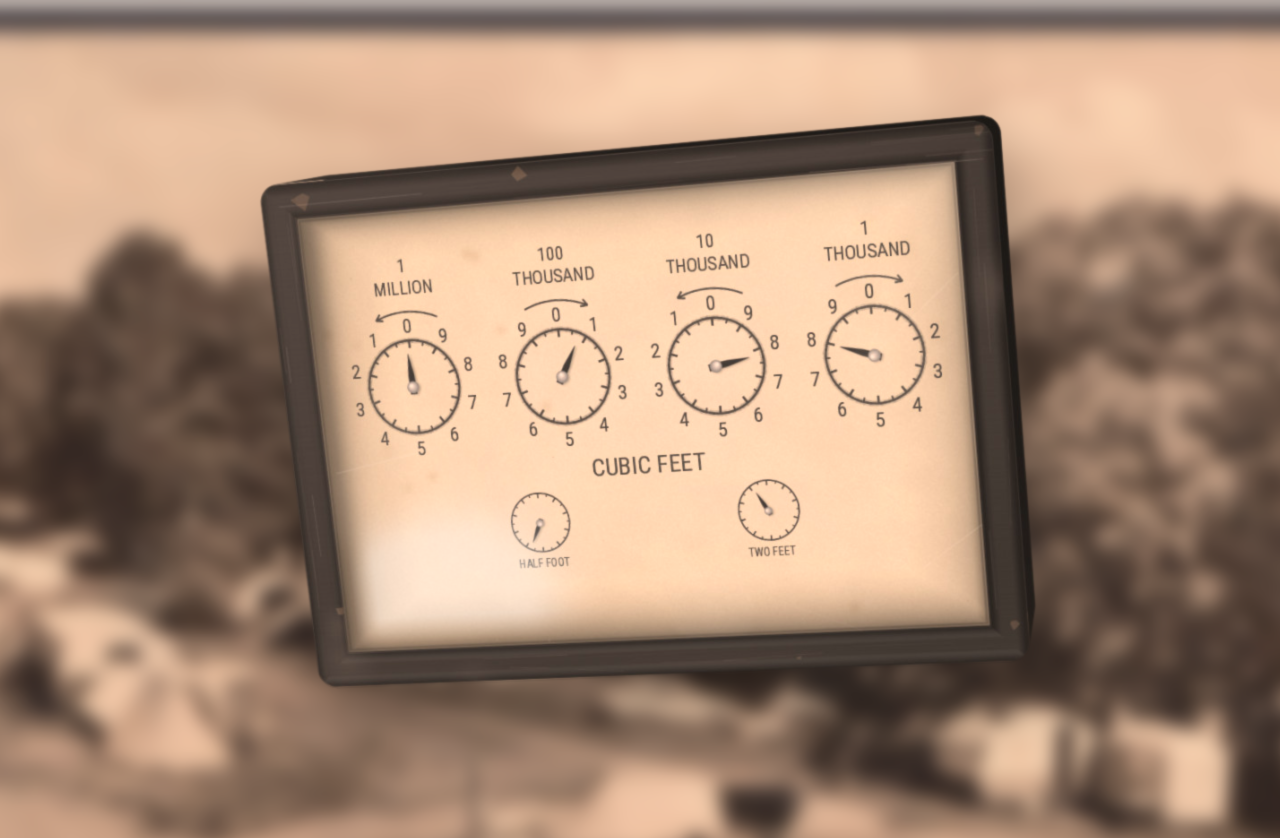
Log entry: 7800 ft³
